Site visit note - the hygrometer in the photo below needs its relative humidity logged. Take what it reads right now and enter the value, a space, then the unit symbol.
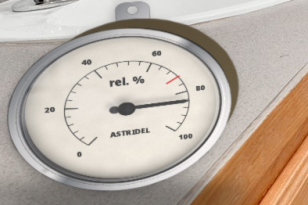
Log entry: 84 %
